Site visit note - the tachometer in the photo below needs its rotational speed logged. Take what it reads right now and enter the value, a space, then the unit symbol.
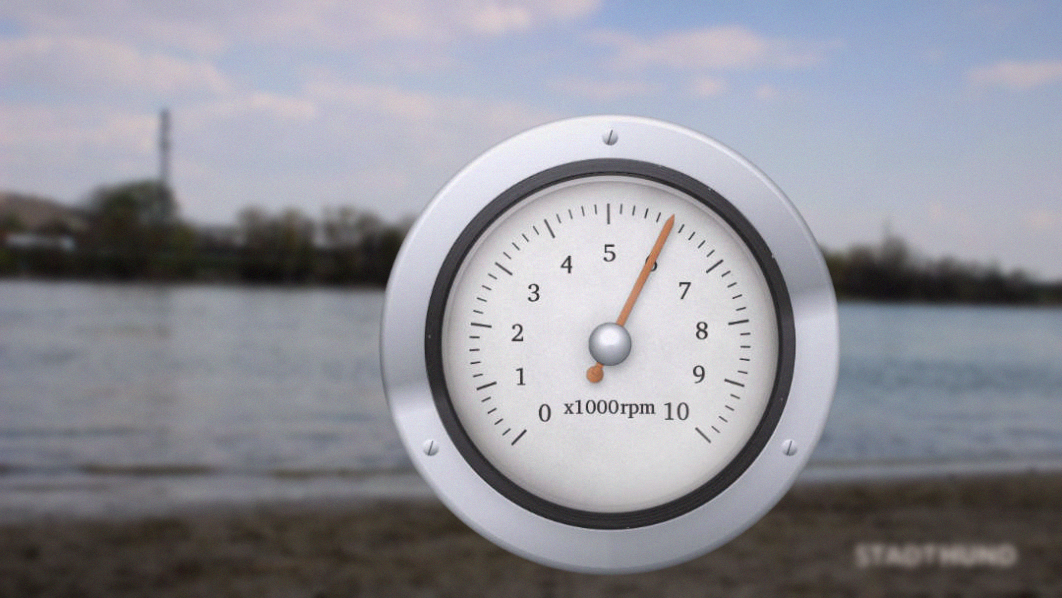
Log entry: 6000 rpm
